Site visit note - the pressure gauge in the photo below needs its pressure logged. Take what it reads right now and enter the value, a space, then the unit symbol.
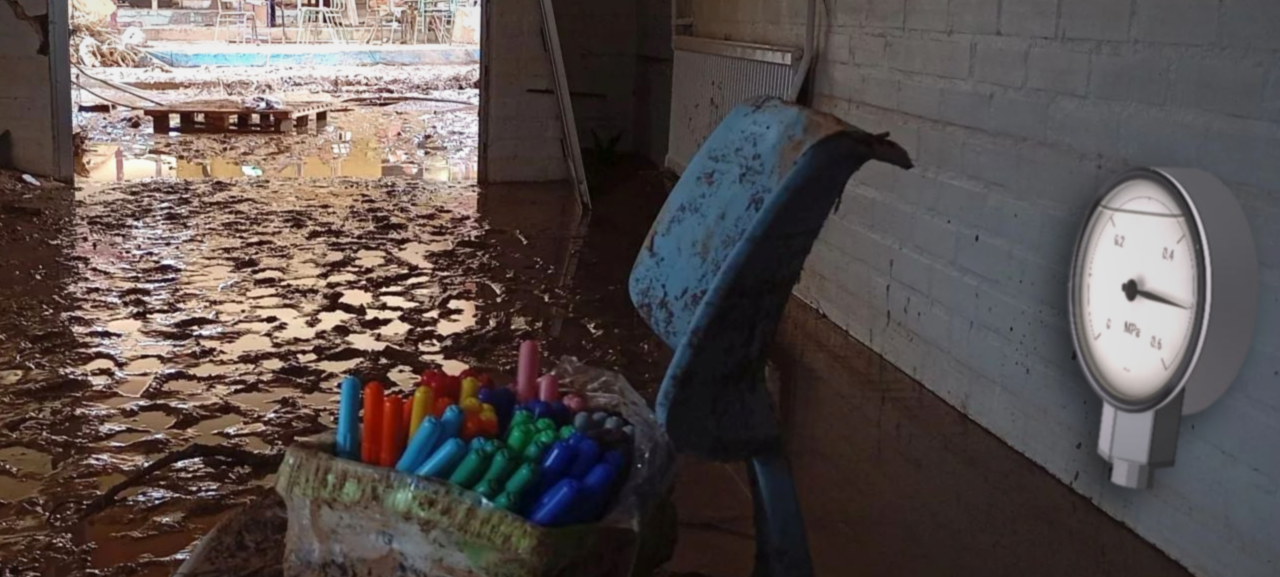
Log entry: 0.5 MPa
